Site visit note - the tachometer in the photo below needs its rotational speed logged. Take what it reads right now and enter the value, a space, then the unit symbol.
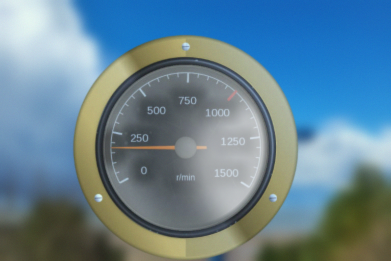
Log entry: 175 rpm
